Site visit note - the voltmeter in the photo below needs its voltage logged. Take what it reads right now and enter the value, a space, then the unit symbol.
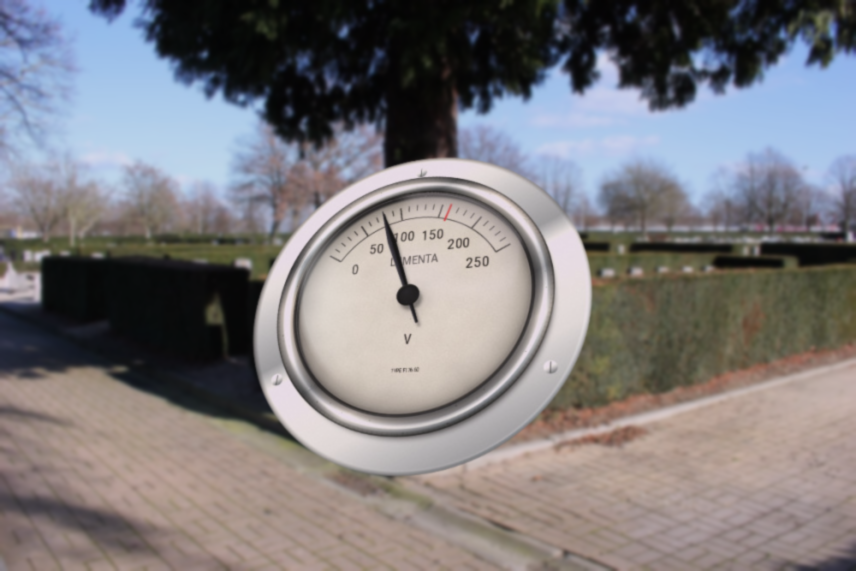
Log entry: 80 V
